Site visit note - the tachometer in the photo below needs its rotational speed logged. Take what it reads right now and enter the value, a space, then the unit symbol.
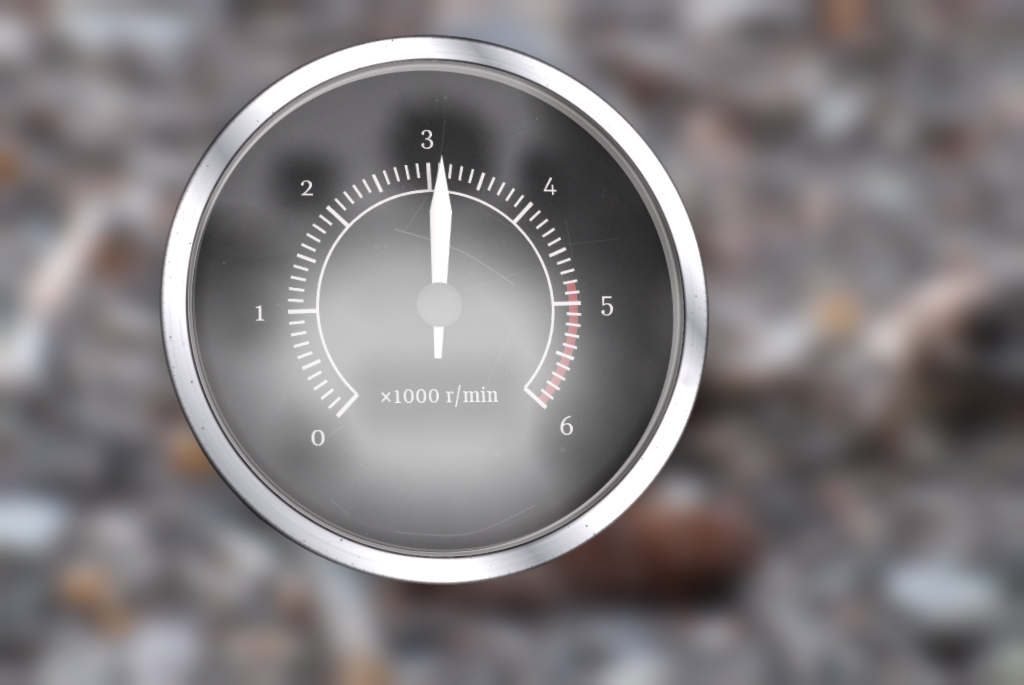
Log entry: 3100 rpm
